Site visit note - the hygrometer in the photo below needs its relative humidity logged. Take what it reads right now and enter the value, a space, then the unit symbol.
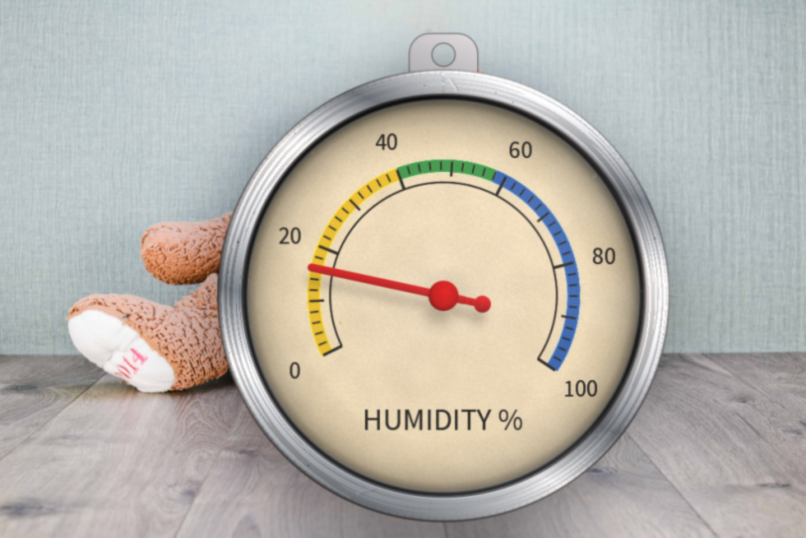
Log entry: 16 %
